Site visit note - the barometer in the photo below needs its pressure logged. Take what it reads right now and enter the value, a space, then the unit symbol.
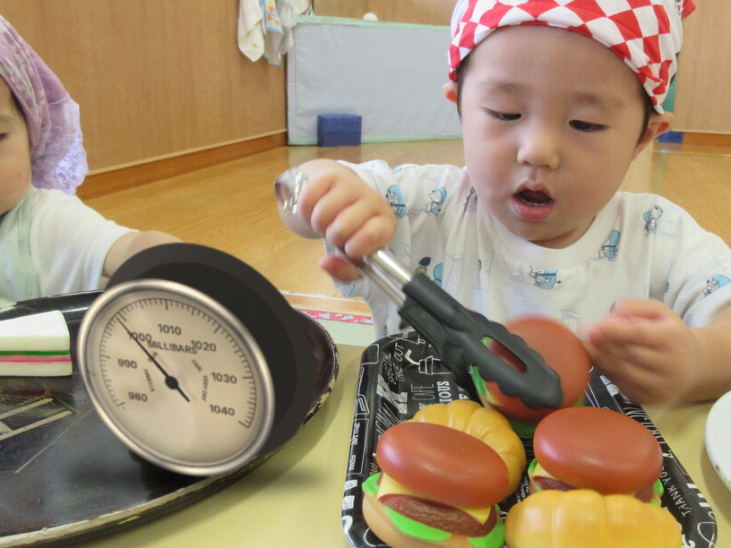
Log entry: 1000 mbar
